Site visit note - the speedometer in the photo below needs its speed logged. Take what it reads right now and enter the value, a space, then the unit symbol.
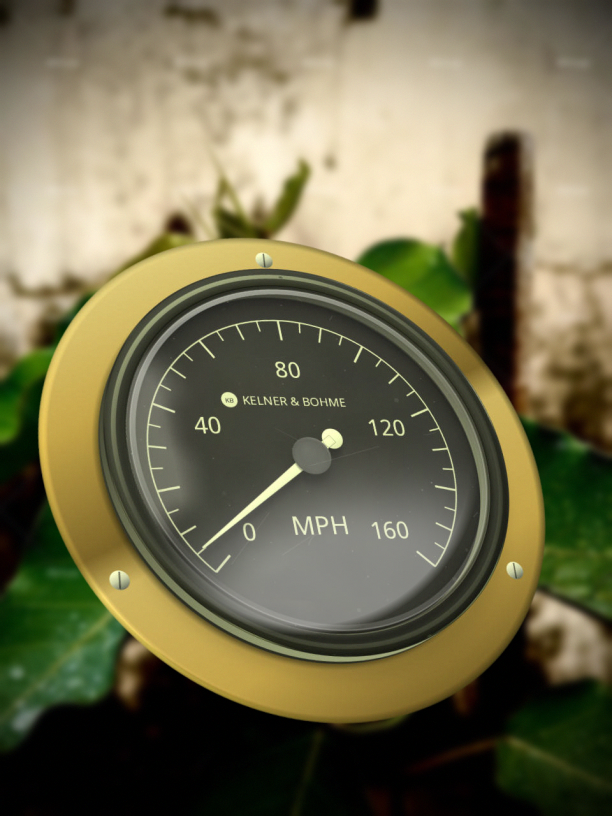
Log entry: 5 mph
